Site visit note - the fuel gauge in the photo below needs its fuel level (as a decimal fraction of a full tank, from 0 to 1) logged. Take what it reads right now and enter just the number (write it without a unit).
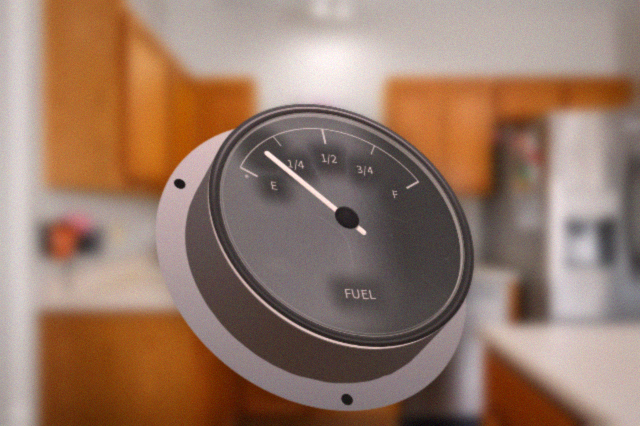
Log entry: 0.125
